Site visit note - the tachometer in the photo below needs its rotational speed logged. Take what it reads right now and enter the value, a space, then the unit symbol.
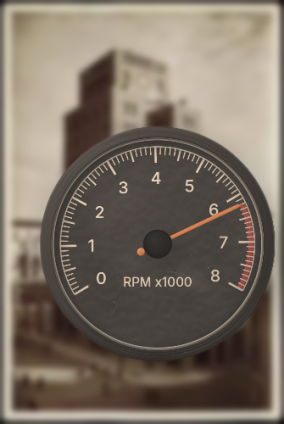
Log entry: 6200 rpm
